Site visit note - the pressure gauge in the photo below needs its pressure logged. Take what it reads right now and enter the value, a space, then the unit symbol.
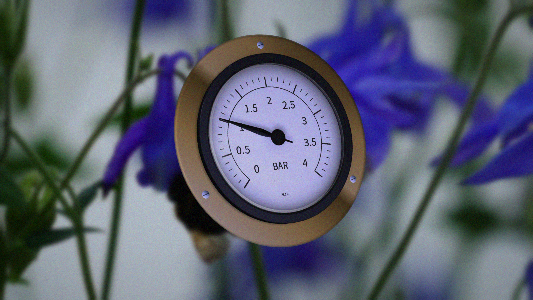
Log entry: 1 bar
